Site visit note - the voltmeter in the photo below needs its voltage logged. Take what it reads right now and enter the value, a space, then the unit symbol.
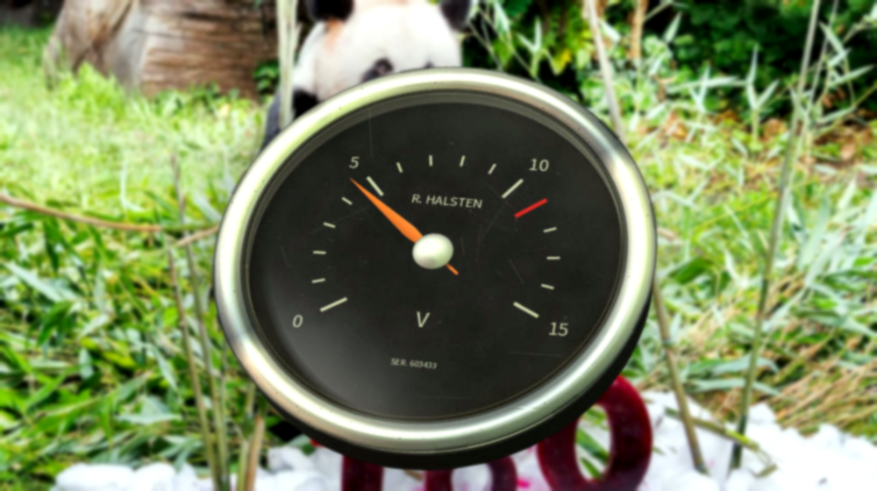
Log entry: 4.5 V
